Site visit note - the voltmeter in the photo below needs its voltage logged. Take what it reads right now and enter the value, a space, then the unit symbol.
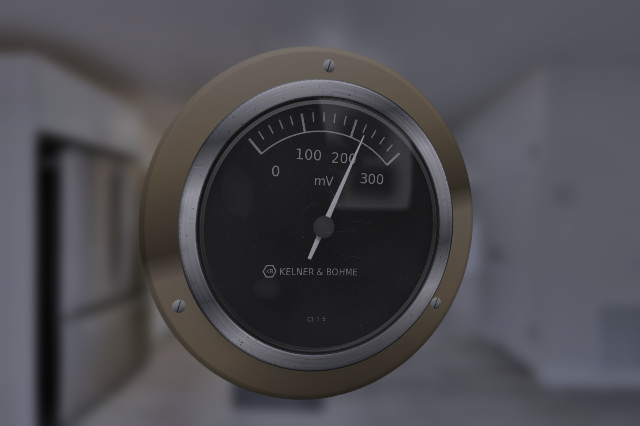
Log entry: 220 mV
